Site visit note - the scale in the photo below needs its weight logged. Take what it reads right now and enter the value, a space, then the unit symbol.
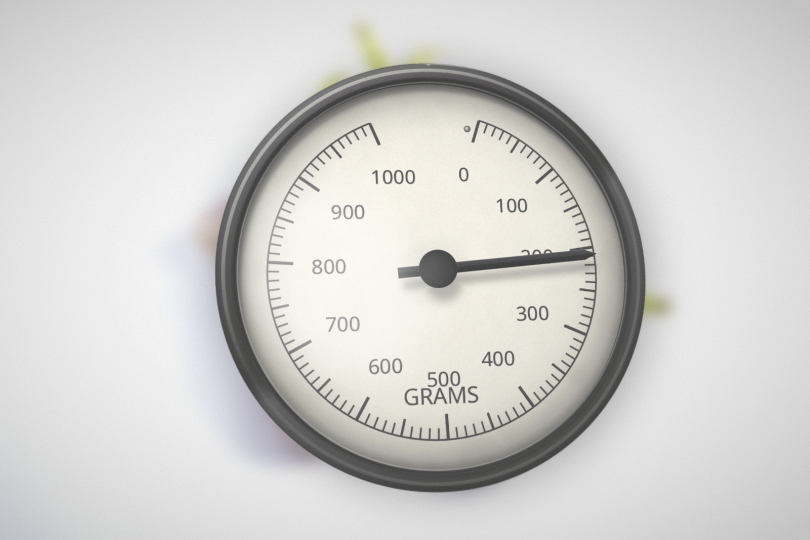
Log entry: 210 g
